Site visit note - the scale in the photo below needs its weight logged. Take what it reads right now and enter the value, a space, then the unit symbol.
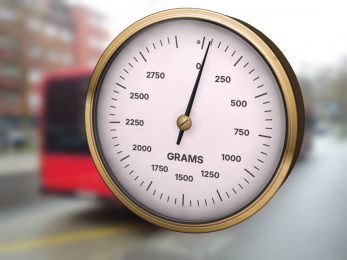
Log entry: 50 g
